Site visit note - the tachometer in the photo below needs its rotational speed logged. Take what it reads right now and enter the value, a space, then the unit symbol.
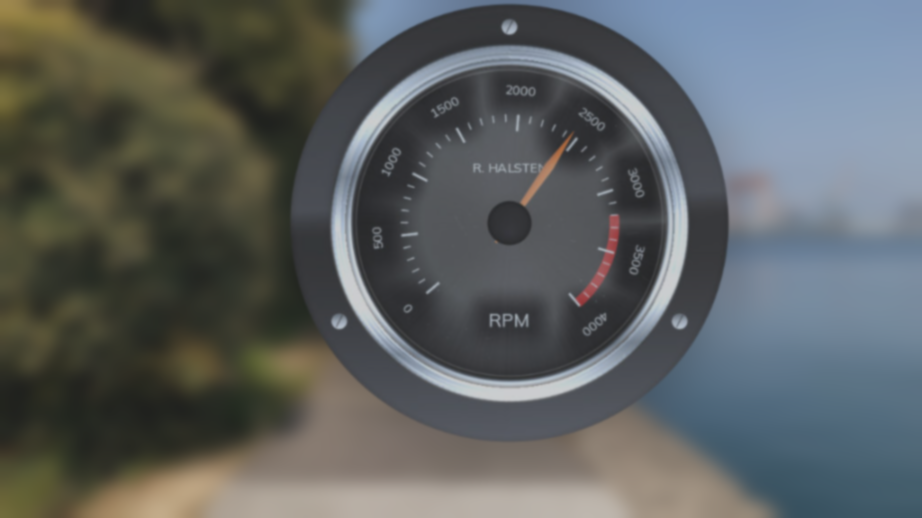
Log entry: 2450 rpm
